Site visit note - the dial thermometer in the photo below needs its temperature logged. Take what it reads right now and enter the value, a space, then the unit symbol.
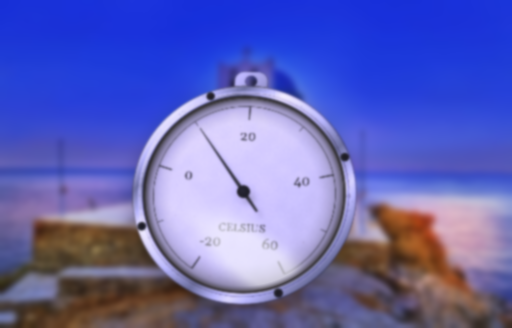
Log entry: 10 °C
